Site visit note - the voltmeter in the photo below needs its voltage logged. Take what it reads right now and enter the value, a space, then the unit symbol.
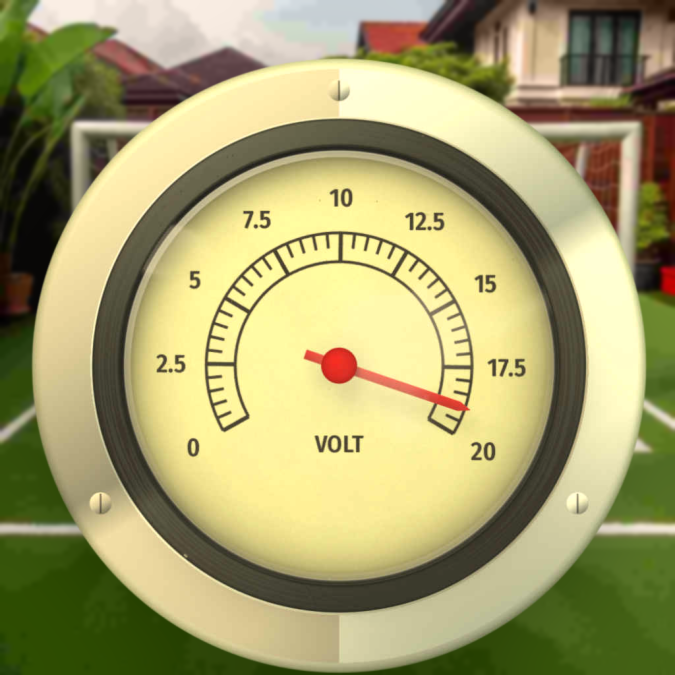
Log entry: 19 V
